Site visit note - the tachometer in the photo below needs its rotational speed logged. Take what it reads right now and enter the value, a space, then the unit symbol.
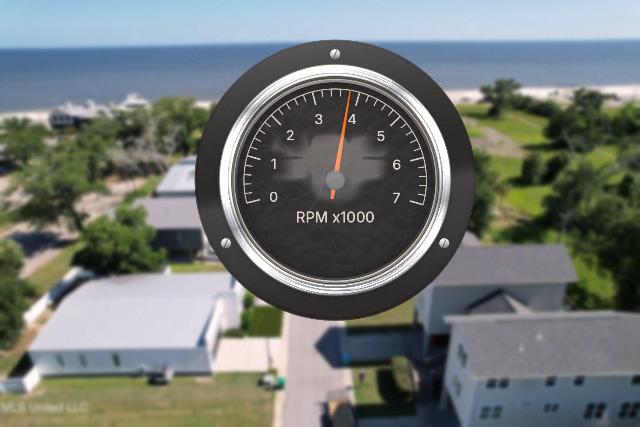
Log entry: 3800 rpm
